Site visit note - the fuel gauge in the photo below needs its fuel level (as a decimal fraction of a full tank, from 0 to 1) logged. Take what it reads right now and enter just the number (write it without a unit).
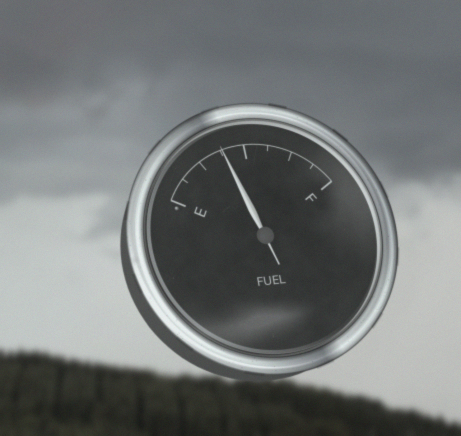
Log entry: 0.375
